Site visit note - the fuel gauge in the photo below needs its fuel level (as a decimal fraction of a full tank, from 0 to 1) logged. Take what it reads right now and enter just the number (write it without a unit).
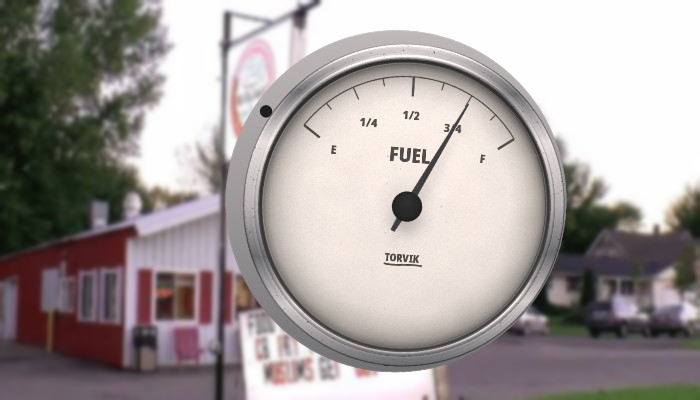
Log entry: 0.75
